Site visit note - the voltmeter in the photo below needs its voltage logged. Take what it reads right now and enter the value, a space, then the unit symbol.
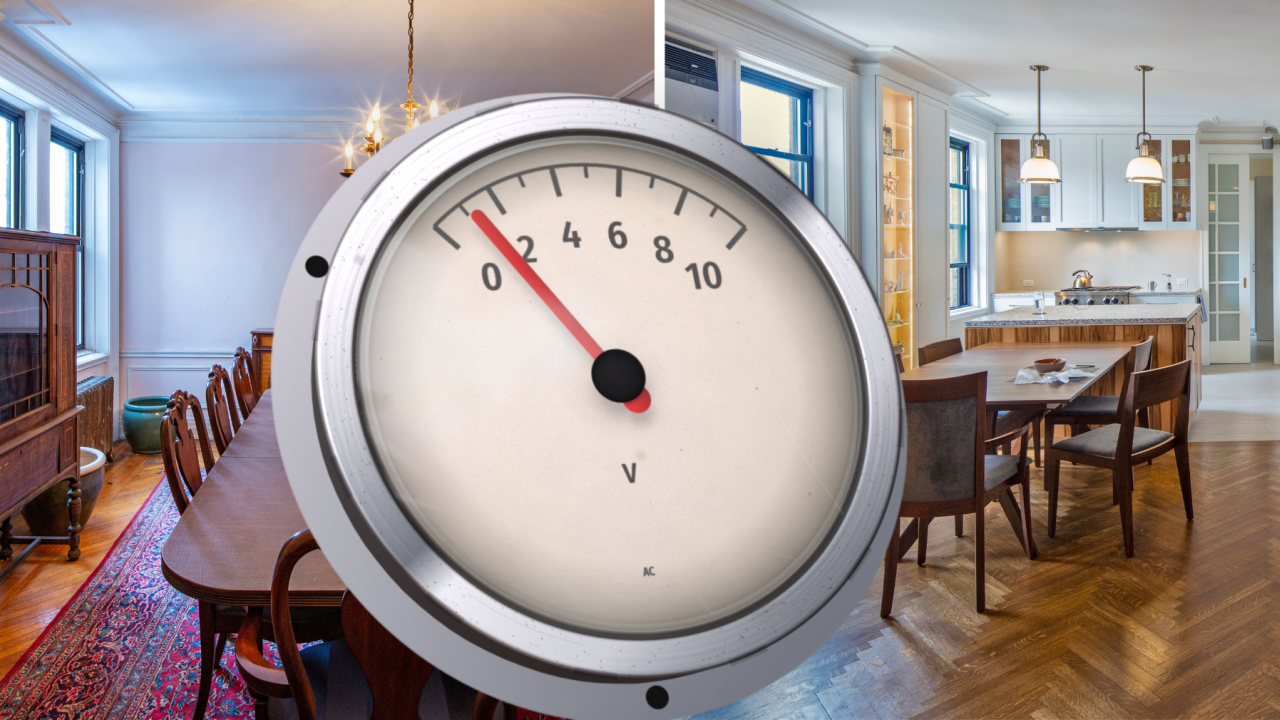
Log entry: 1 V
